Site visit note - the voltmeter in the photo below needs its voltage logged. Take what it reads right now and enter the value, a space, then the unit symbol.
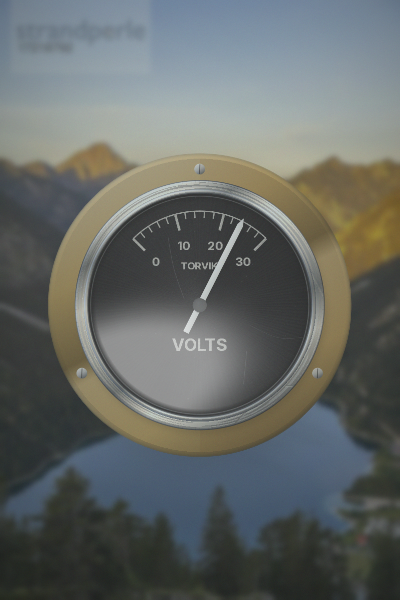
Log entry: 24 V
